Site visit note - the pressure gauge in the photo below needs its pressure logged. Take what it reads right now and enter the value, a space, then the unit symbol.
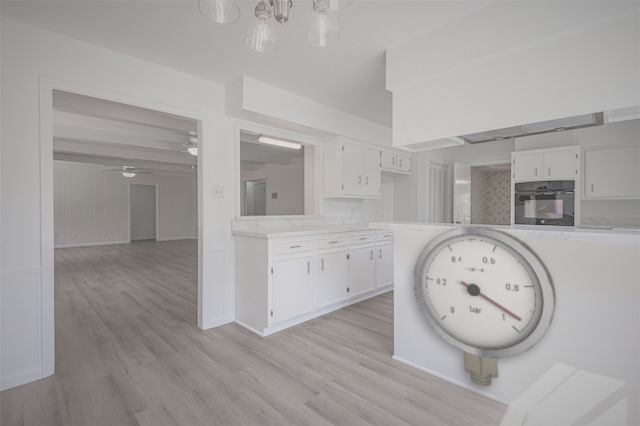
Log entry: 0.95 bar
